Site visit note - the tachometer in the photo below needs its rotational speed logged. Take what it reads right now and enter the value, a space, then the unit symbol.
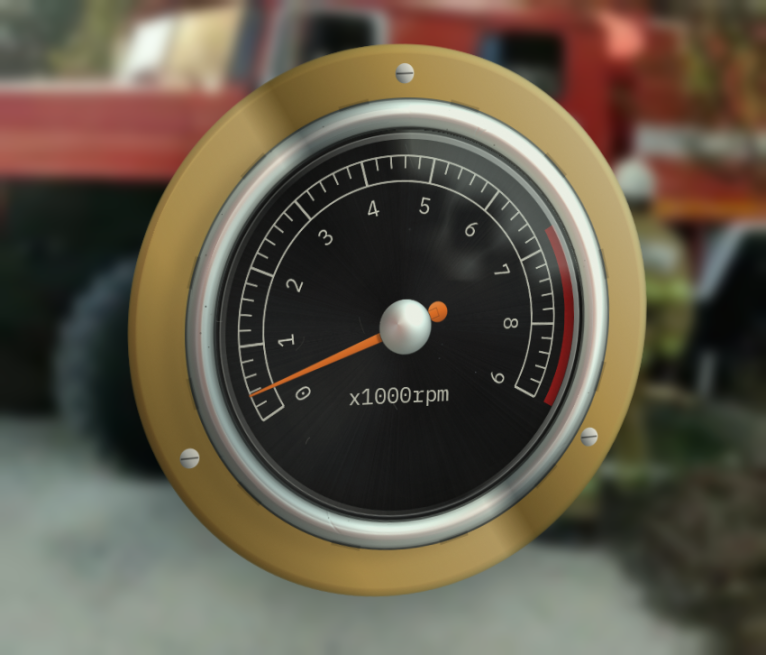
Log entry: 400 rpm
